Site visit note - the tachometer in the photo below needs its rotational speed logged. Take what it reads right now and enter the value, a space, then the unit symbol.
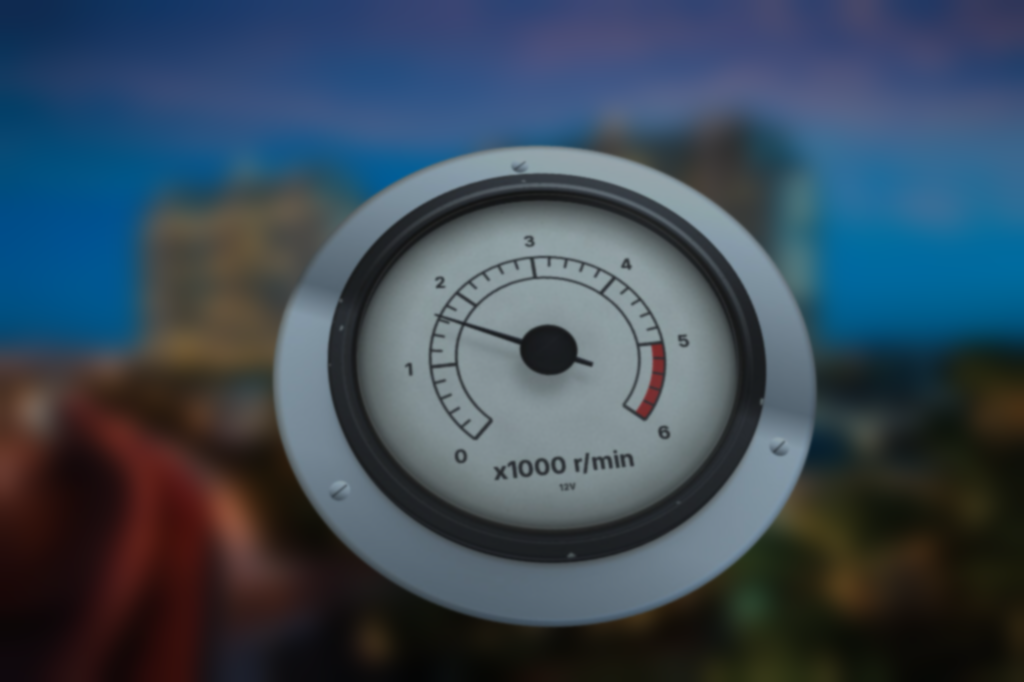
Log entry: 1600 rpm
